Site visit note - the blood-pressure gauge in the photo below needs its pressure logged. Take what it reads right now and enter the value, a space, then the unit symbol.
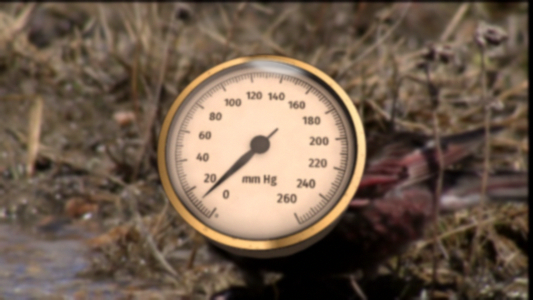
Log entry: 10 mmHg
